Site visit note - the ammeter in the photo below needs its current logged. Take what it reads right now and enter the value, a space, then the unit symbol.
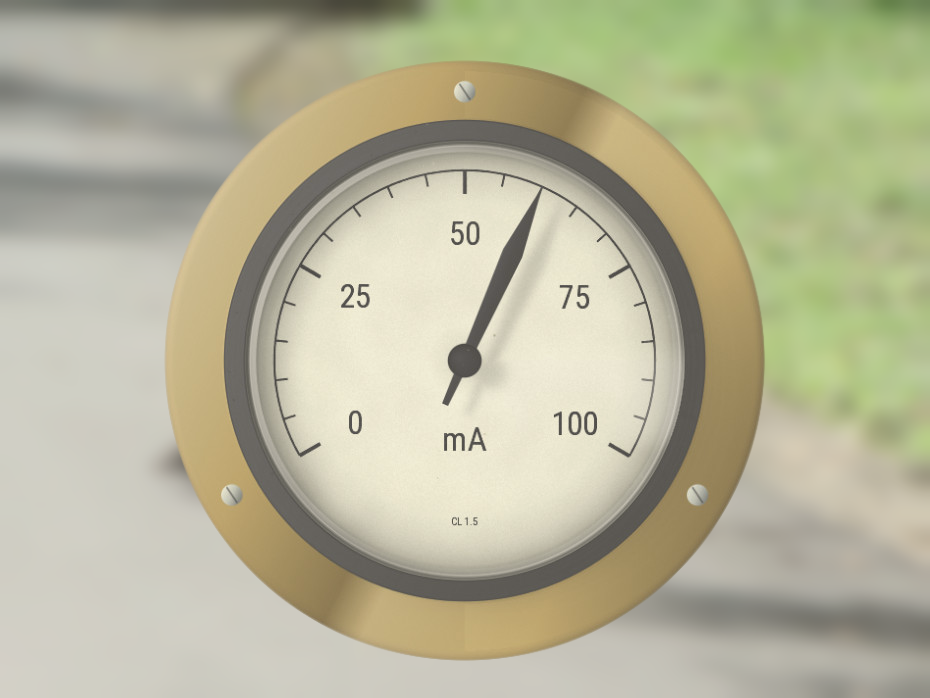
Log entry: 60 mA
